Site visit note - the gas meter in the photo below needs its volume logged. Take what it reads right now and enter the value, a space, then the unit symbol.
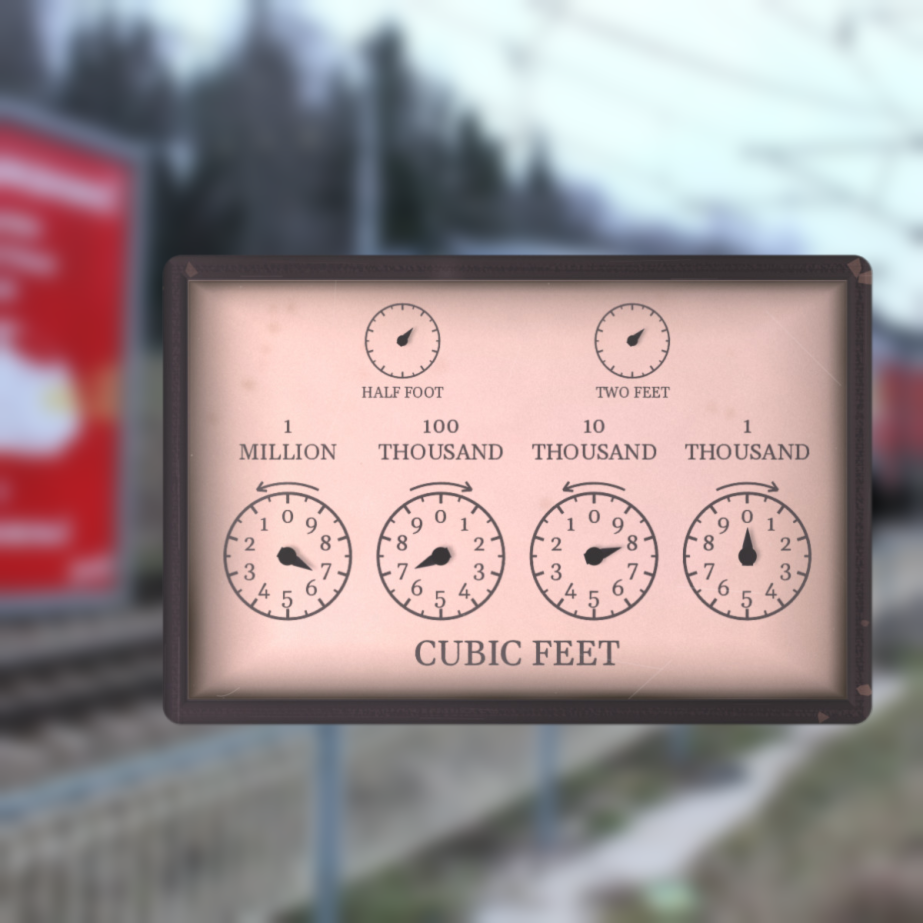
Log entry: 668000 ft³
